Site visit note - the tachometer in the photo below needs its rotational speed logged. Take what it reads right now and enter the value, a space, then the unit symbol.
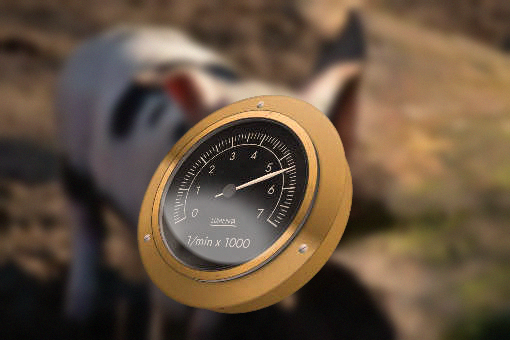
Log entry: 5500 rpm
